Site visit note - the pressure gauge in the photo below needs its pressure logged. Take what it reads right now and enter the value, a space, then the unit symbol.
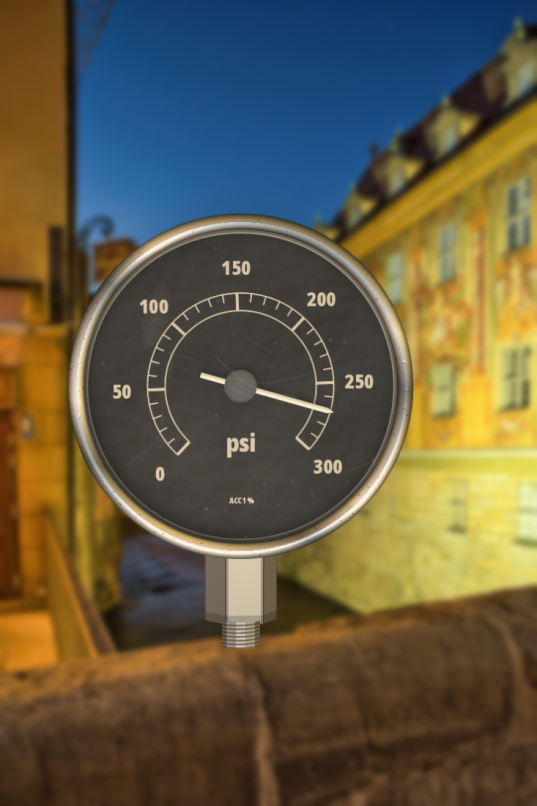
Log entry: 270 psi
